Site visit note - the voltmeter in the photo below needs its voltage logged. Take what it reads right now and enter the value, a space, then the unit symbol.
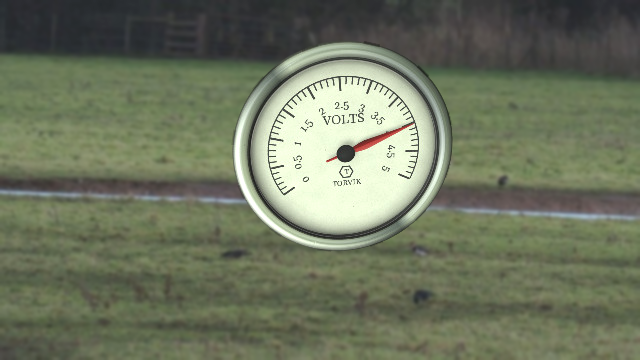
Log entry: 4 V
